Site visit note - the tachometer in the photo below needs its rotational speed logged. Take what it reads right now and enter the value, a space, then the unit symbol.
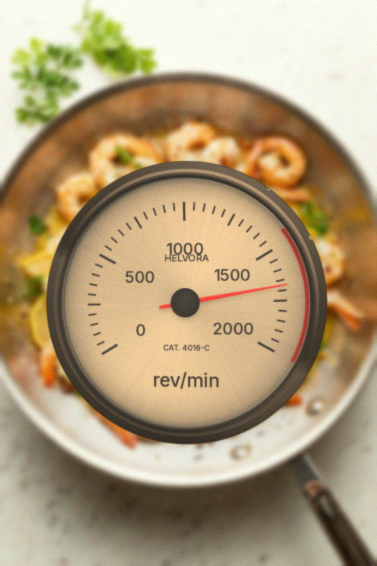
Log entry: 1675 rpm
